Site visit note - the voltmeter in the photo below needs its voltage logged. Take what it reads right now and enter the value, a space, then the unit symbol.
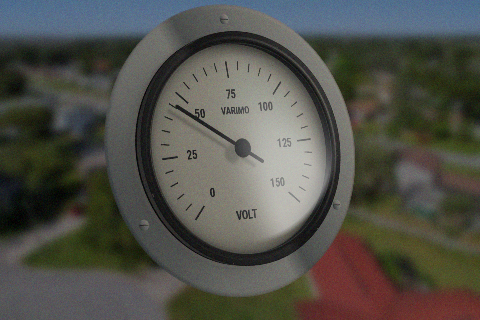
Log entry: 45 V
